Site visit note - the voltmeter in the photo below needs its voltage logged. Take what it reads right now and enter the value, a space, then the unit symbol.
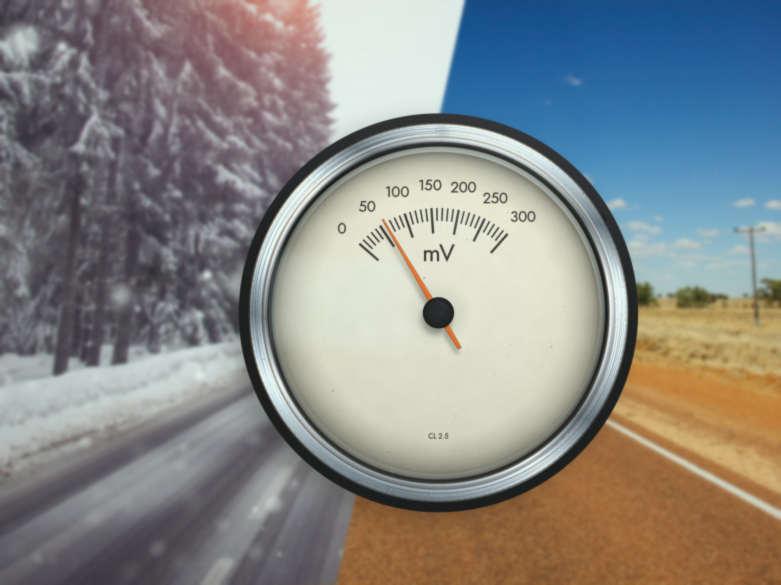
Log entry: 60 mV
